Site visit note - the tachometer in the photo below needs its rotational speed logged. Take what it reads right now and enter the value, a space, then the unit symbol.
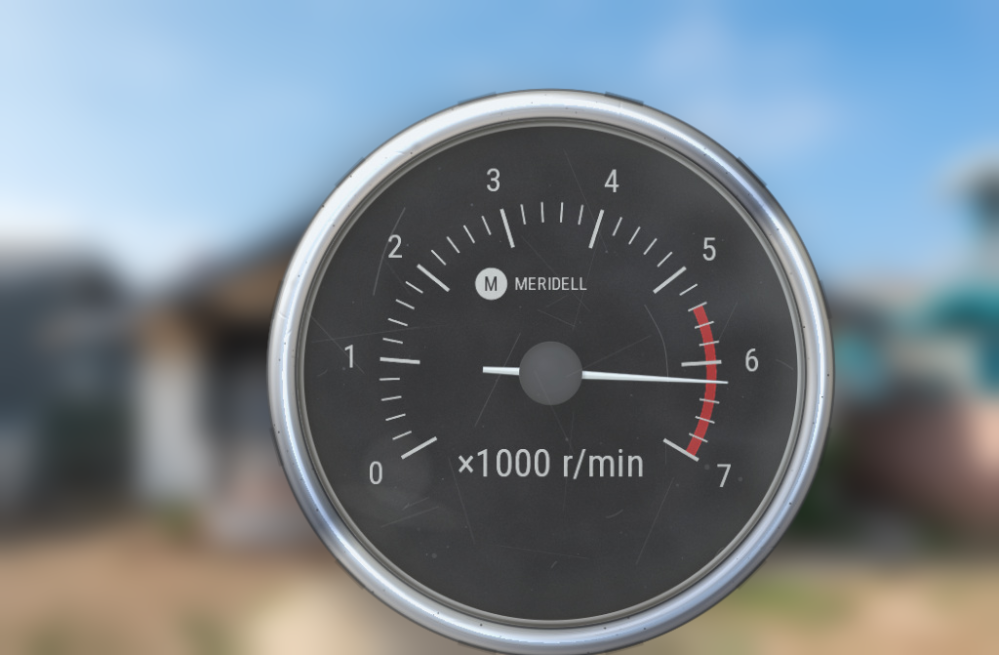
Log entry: 6200 rpm
